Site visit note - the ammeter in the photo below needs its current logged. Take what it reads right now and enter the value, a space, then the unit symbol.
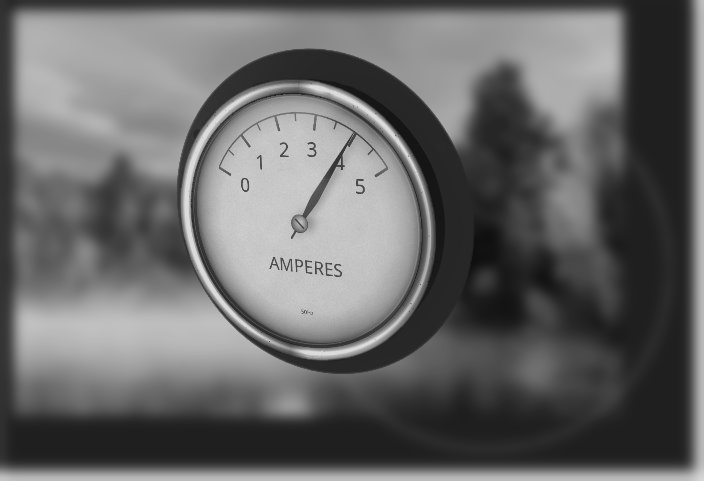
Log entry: 4 A
